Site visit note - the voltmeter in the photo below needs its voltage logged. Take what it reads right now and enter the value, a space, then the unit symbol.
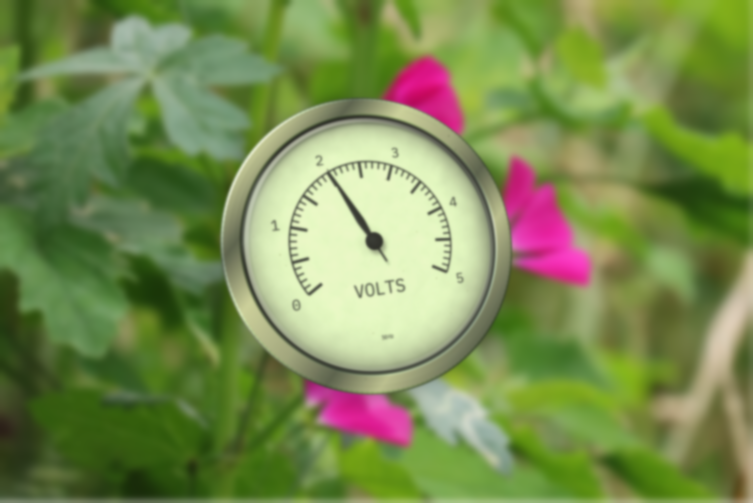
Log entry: 2 V
